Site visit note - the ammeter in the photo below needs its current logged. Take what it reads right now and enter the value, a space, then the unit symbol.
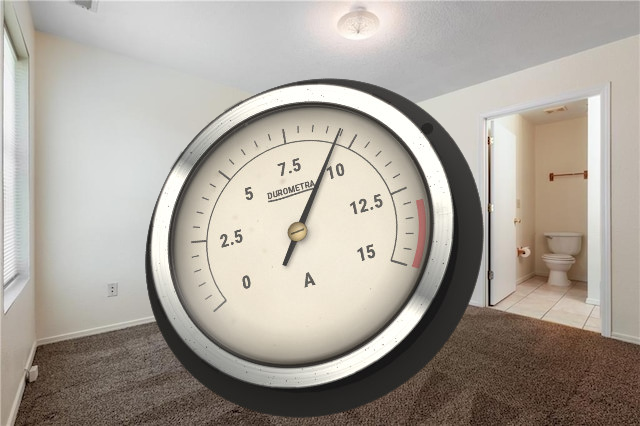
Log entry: 9.5 A
